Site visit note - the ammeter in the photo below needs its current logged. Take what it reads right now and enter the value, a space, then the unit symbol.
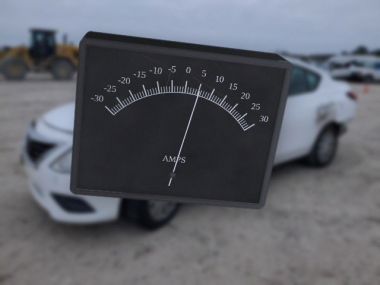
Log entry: 5 A
